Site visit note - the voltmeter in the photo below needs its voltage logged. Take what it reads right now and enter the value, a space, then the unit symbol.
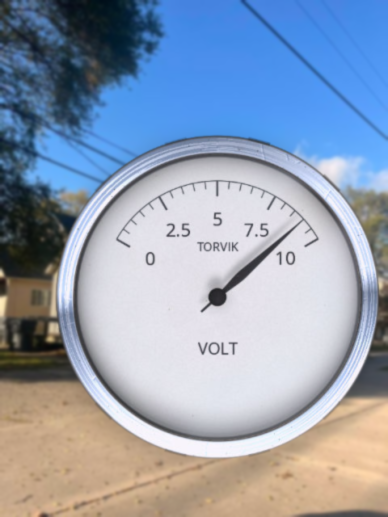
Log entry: 9 V
